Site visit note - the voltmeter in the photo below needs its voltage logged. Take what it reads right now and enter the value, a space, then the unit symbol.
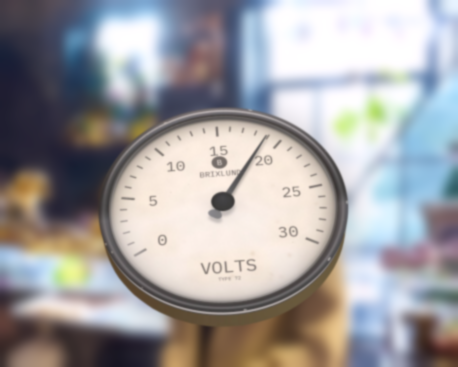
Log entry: 19 V
